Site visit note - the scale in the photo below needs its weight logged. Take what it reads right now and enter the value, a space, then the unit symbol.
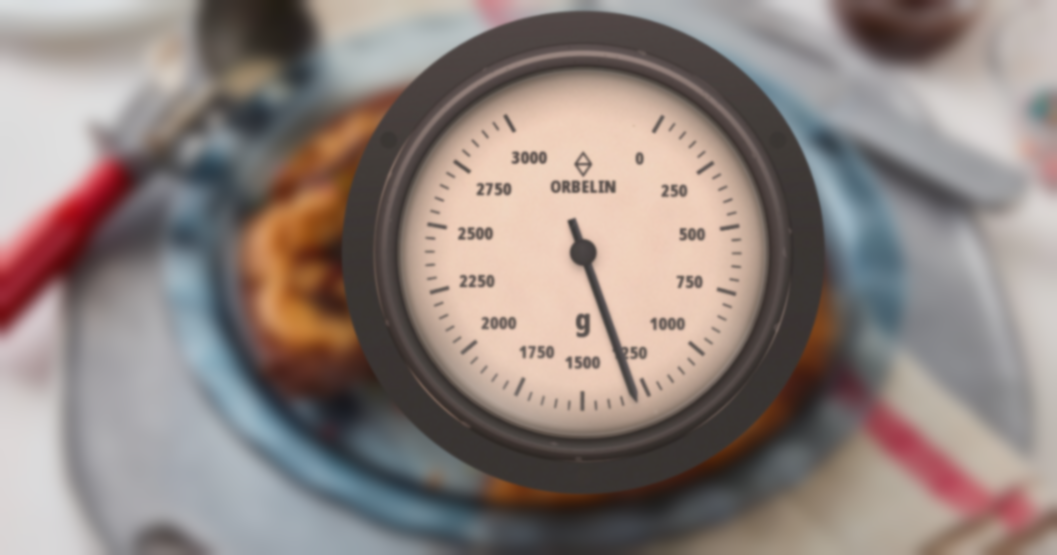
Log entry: 1300 g
